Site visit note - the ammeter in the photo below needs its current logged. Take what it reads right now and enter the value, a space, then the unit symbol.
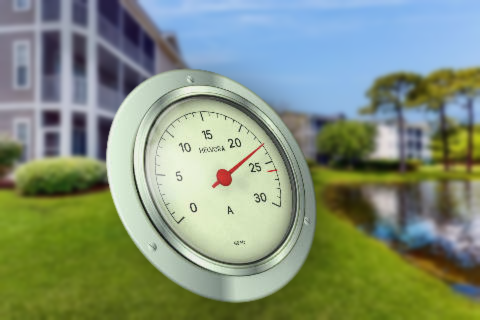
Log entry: 23 A
